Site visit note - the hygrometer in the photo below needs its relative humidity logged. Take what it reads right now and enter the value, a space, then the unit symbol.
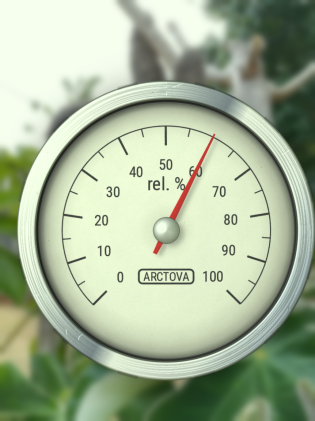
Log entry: 60 %
